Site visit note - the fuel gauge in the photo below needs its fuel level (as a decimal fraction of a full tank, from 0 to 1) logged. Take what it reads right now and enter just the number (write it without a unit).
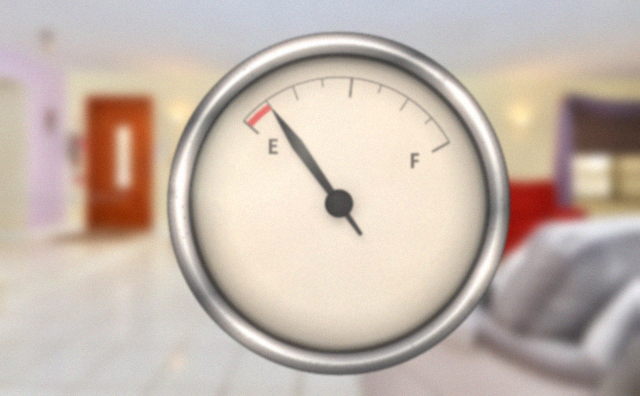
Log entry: 0.125
